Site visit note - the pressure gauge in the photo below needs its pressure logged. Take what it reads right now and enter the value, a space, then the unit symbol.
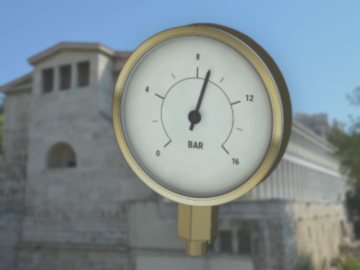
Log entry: 9 bar
